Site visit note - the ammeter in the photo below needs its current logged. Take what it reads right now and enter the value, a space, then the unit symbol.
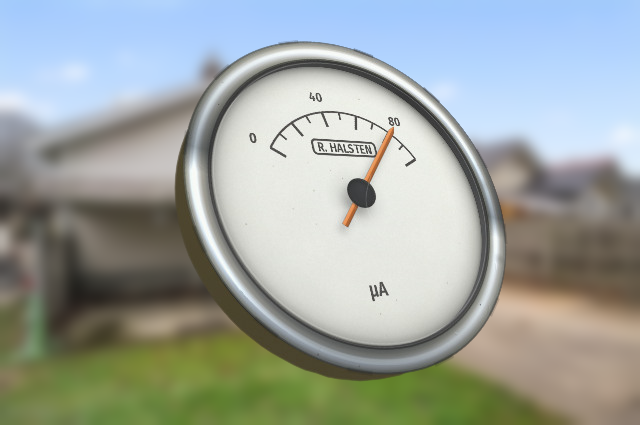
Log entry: 80 µA
